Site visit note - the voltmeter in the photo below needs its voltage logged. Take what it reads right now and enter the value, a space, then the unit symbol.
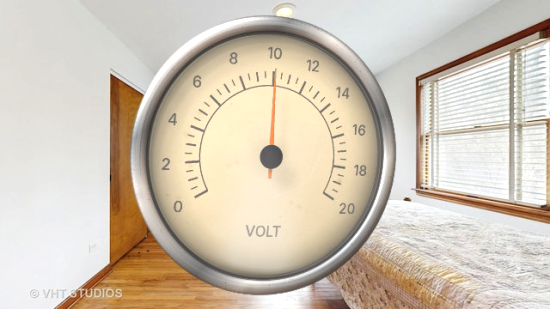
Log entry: 10 V
